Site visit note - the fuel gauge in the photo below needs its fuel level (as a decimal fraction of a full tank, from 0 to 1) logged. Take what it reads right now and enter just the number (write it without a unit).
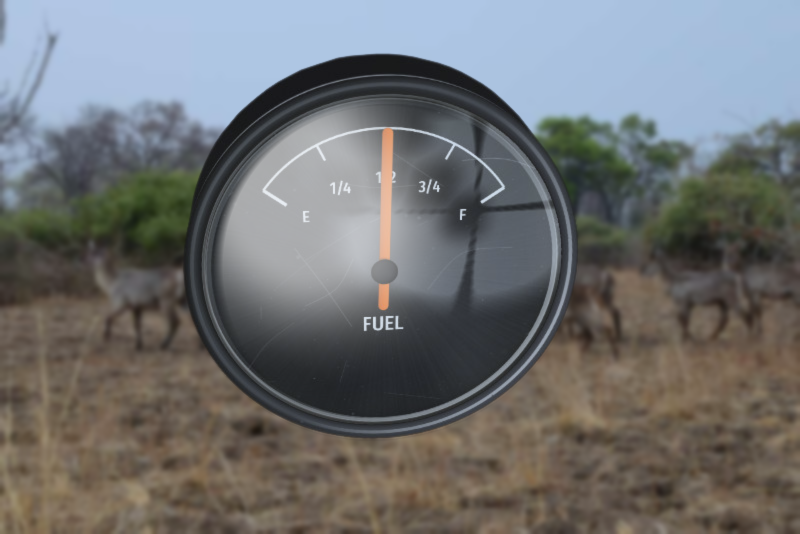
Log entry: 0.5
